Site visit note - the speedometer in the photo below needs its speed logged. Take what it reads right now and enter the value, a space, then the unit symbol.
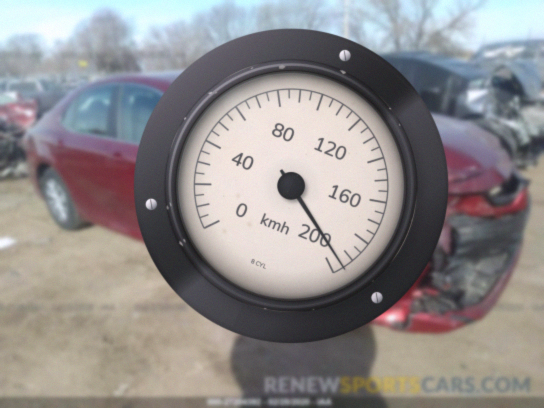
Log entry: 195 km/h
